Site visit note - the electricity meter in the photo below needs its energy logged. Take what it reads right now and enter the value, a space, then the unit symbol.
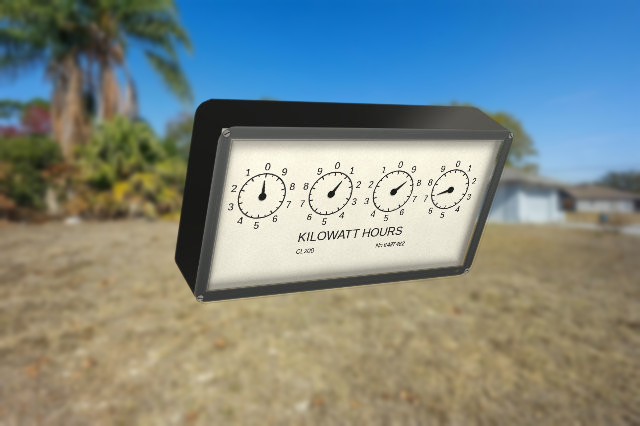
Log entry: 87 kWh
